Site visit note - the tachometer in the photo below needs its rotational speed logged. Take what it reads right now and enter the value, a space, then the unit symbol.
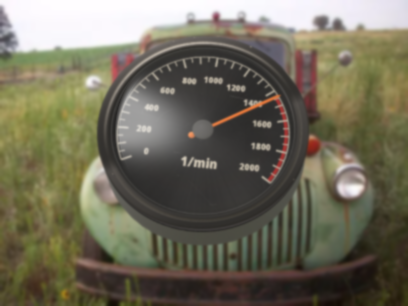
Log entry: 1450 rpm
